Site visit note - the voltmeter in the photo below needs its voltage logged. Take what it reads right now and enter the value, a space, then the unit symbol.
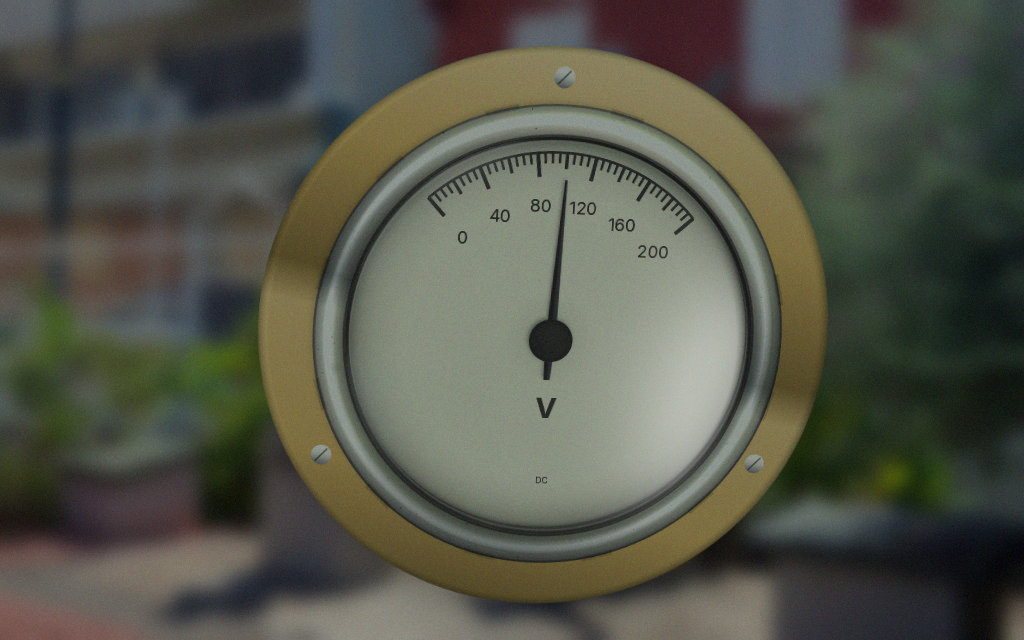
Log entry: 100 V
